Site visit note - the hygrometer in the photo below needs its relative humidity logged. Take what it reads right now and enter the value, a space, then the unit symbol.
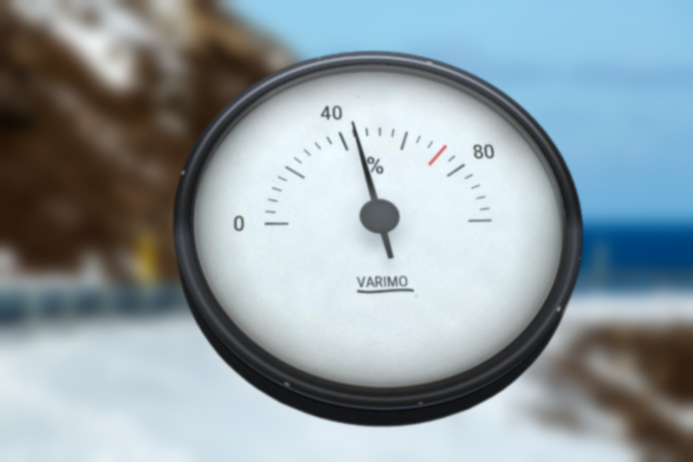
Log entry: 44 %
